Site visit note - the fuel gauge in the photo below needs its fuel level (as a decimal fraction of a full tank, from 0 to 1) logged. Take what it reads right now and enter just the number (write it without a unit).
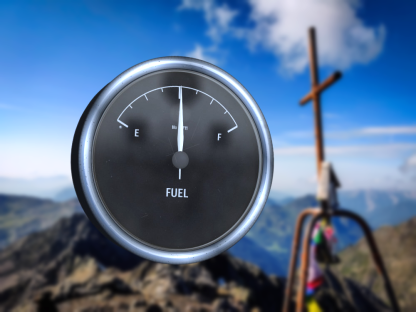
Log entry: 0.5
